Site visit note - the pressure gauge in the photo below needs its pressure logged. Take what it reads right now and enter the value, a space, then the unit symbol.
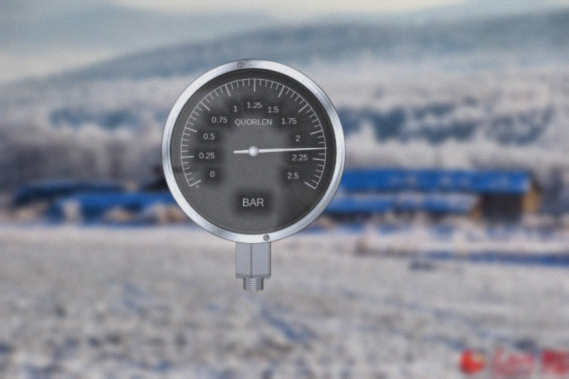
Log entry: 2.15 bar
